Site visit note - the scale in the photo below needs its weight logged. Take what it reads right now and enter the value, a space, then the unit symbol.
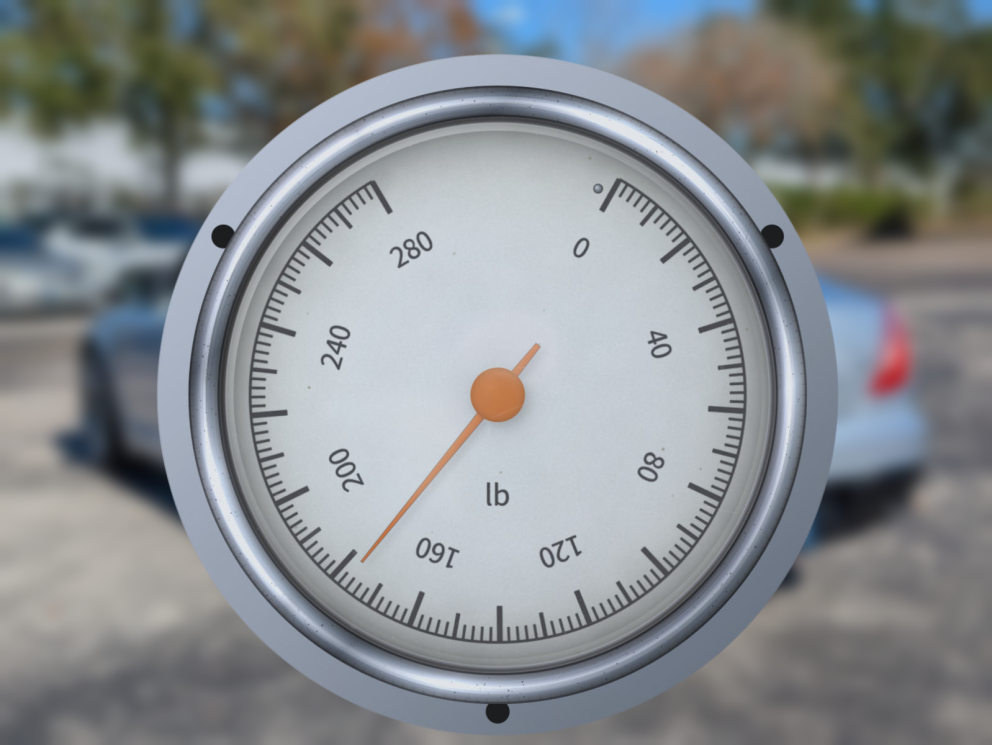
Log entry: 177 lb
